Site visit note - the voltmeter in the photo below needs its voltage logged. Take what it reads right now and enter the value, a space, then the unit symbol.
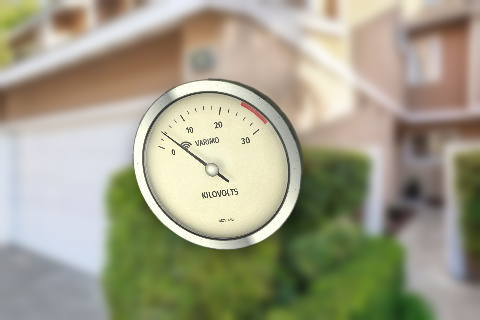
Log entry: 4 kV
